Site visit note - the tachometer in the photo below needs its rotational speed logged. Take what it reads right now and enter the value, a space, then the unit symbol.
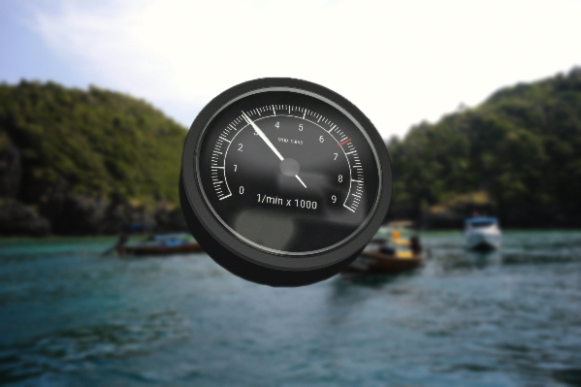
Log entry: 3000 rpm
